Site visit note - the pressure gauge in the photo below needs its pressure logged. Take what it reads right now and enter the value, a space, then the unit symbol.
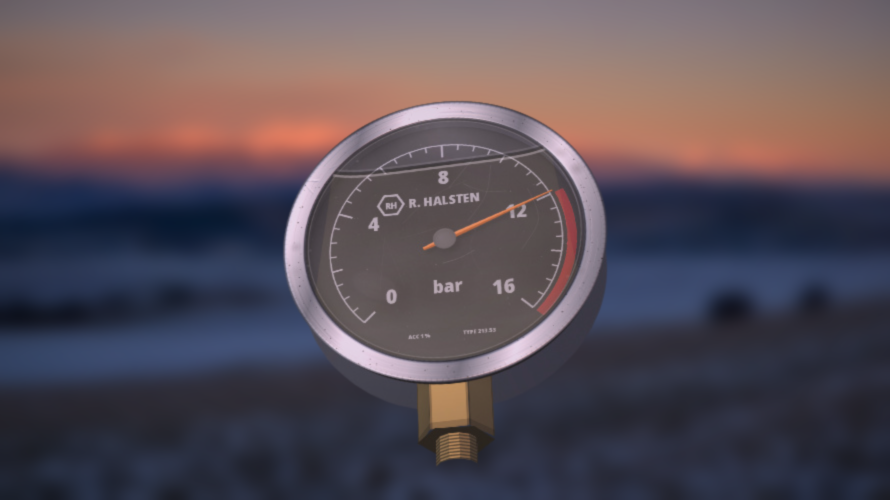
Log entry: 12 bar
